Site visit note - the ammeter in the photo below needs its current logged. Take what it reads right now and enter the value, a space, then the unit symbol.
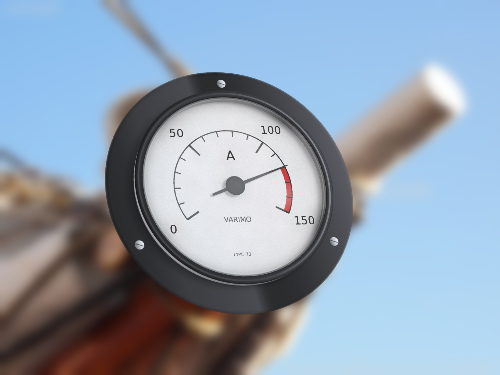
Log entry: 120 A
